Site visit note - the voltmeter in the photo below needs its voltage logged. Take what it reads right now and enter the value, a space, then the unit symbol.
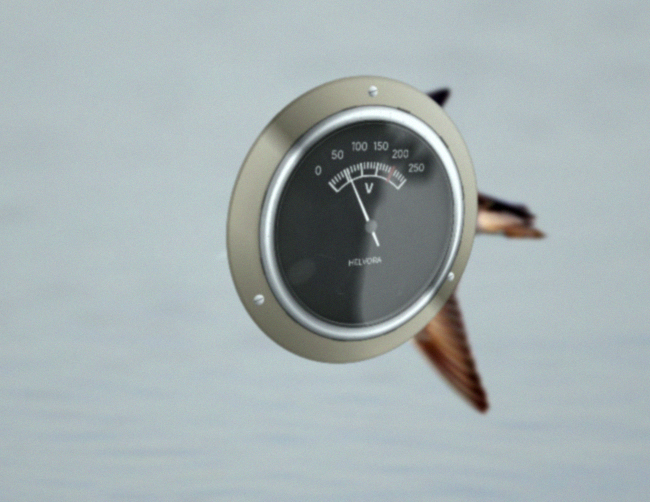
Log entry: 50 V
